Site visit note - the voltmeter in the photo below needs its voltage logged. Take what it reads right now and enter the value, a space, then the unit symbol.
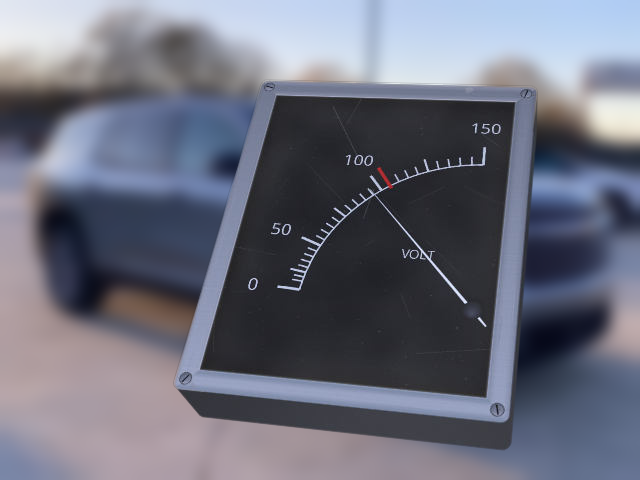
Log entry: 95 V
